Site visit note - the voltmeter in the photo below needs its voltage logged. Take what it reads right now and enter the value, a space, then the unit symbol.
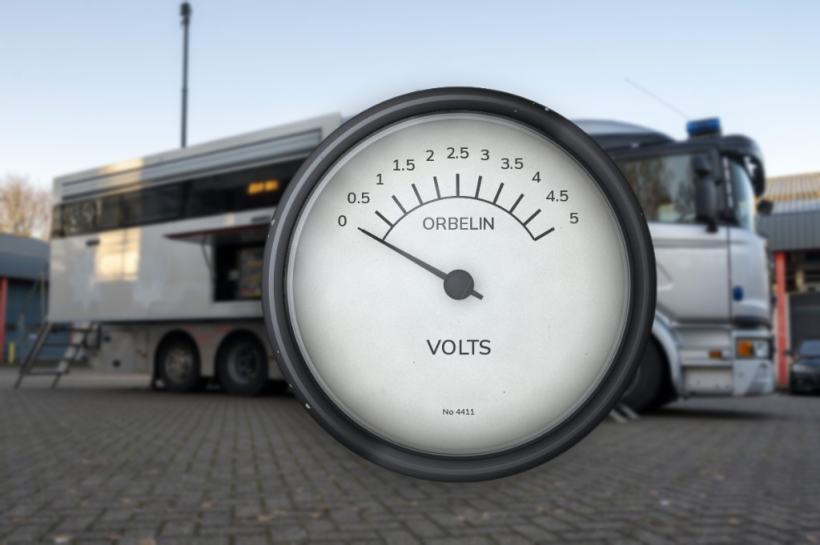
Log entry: 0 V
